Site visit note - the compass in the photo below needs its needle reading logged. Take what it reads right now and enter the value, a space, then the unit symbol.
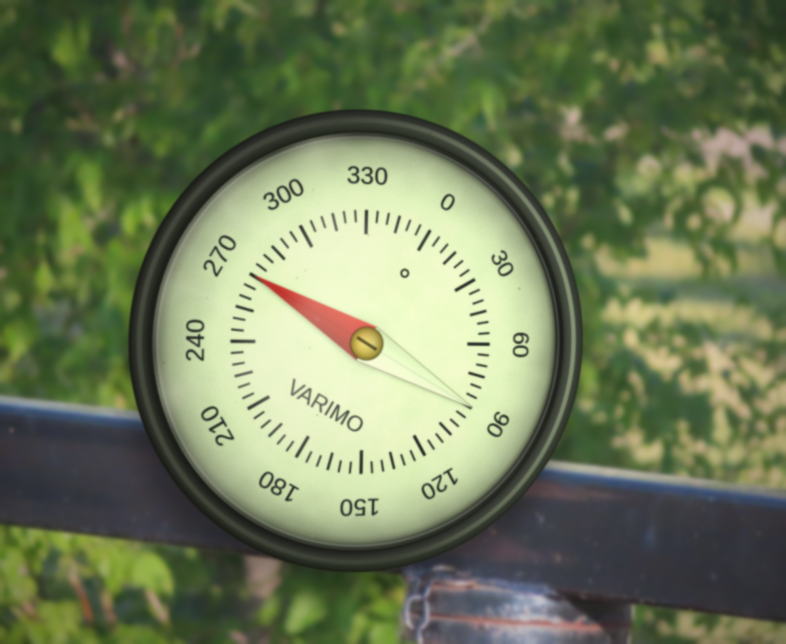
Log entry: 270 °
